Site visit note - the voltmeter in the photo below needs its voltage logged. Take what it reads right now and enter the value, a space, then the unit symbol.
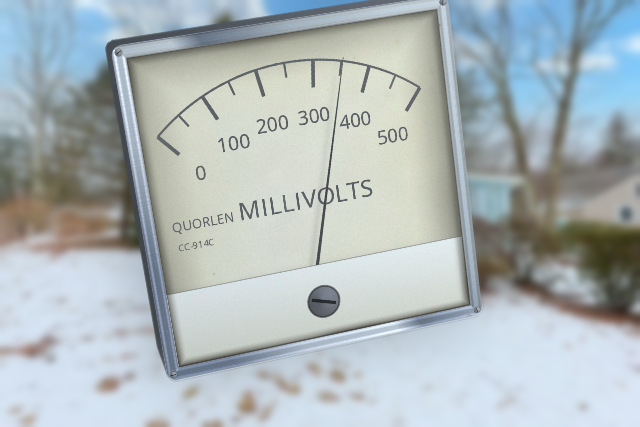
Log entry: 350 mV
